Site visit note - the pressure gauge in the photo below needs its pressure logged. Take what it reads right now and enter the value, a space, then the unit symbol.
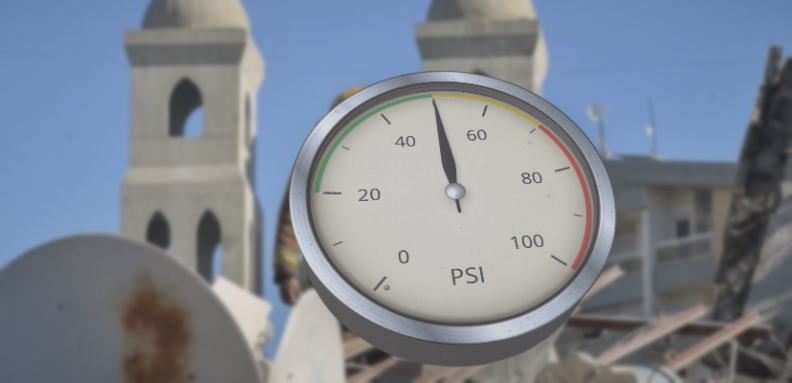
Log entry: 50 psi
